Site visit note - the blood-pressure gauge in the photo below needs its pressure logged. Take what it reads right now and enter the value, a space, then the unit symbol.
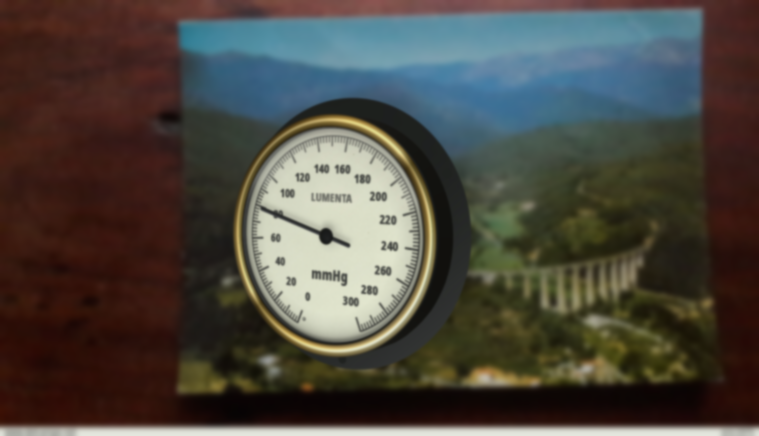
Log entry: 80 mmHg
